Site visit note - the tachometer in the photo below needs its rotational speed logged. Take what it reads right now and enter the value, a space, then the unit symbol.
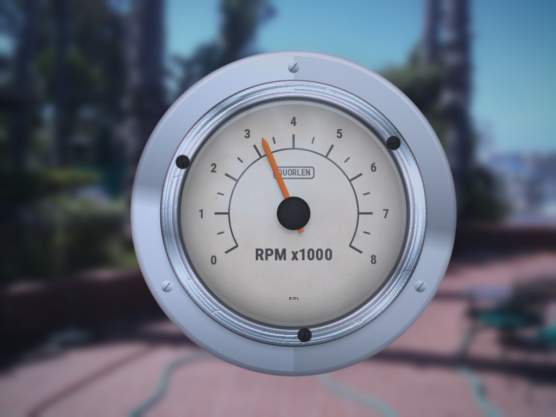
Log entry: 3250 rpm
